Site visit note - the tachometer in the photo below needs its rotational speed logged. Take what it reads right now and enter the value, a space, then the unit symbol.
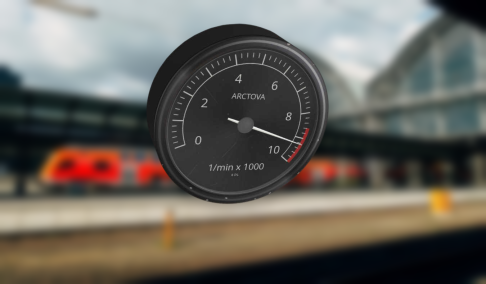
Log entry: 9200 rpm
